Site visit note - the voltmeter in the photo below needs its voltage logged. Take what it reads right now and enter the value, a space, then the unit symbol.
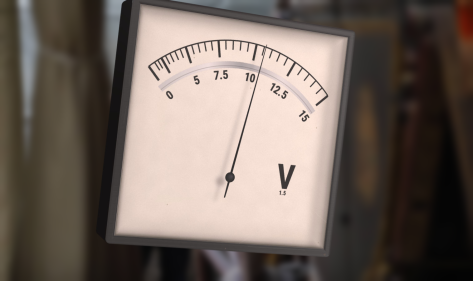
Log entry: 10.5 V
